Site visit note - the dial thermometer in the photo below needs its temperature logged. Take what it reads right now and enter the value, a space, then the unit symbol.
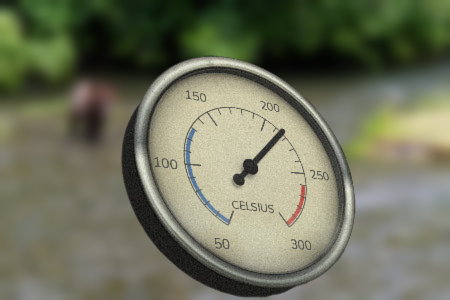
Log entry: 215 °C
